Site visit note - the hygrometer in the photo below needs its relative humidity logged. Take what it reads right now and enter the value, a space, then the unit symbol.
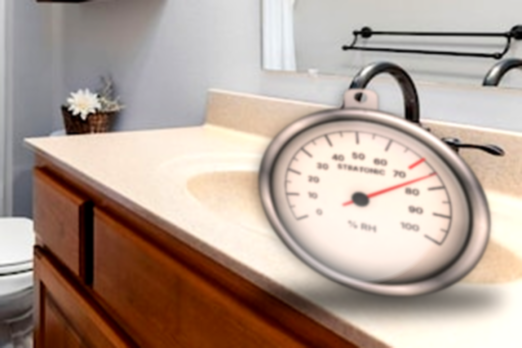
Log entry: 75 %
